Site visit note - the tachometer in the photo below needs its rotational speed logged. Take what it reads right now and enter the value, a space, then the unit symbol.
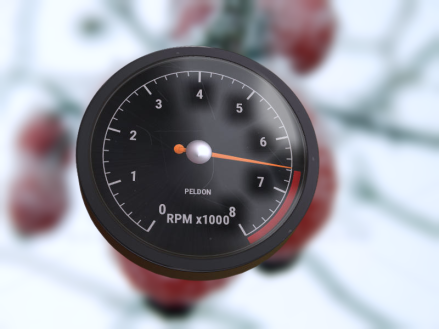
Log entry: 6600 rpm
